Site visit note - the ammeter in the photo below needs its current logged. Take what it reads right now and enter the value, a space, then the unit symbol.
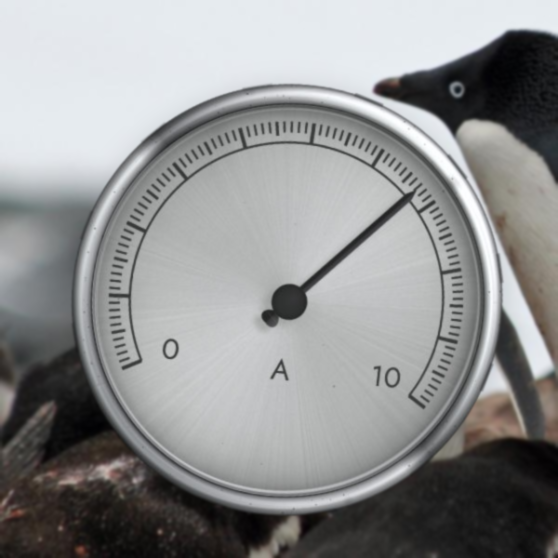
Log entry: 6.7 A
